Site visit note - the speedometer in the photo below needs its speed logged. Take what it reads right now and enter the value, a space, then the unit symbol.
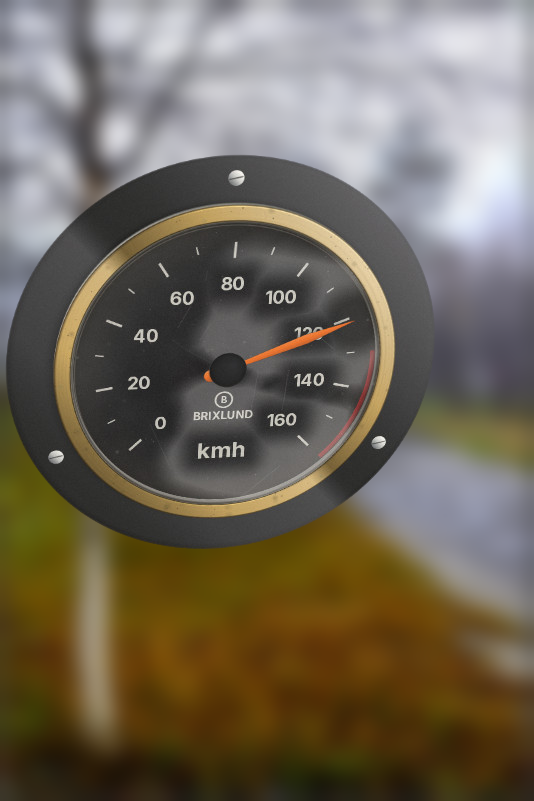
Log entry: 120 km/h
